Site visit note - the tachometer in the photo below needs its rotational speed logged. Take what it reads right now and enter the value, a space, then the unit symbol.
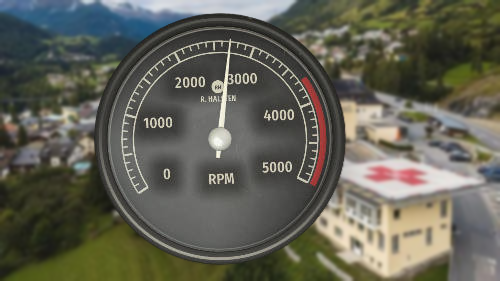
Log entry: 2700 rpm
